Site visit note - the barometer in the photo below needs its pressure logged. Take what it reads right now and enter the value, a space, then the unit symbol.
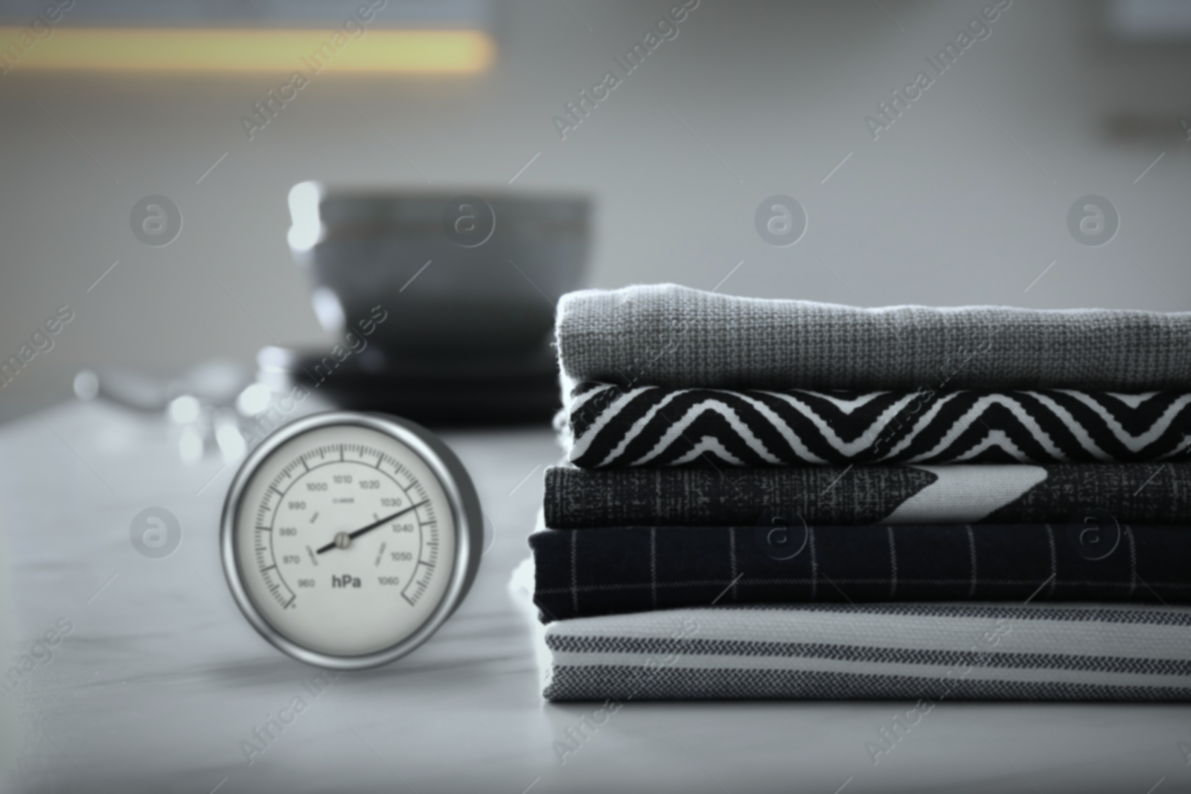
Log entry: 1035 hPa
